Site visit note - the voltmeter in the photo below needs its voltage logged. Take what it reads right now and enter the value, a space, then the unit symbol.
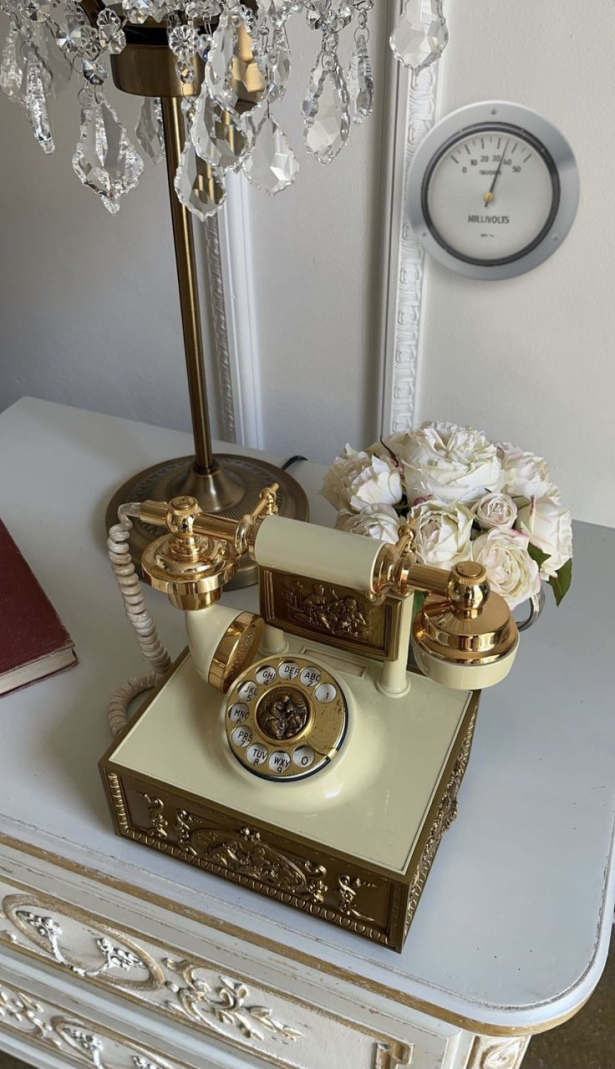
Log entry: 35 mV
